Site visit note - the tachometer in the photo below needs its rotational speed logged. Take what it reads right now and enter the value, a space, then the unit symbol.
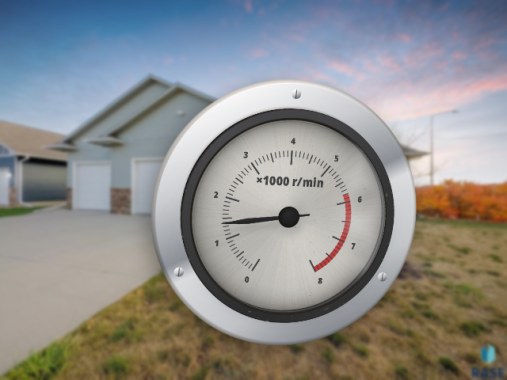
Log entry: 1400 rpm
